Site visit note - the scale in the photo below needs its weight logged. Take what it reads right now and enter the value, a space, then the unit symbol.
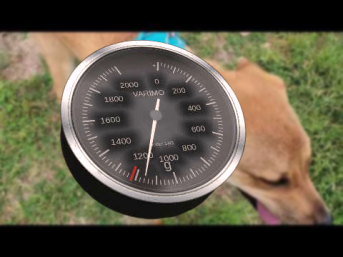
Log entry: 1160 g
